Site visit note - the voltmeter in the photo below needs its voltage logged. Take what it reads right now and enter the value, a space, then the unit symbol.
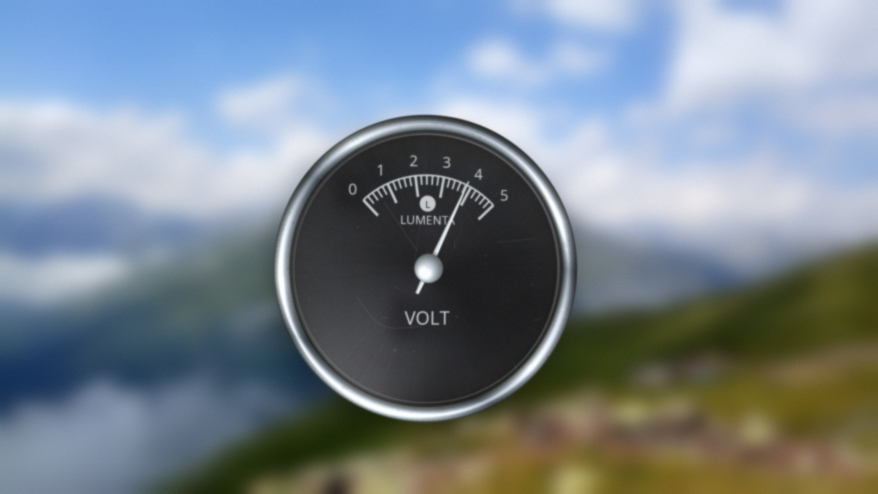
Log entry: 3.8 V
